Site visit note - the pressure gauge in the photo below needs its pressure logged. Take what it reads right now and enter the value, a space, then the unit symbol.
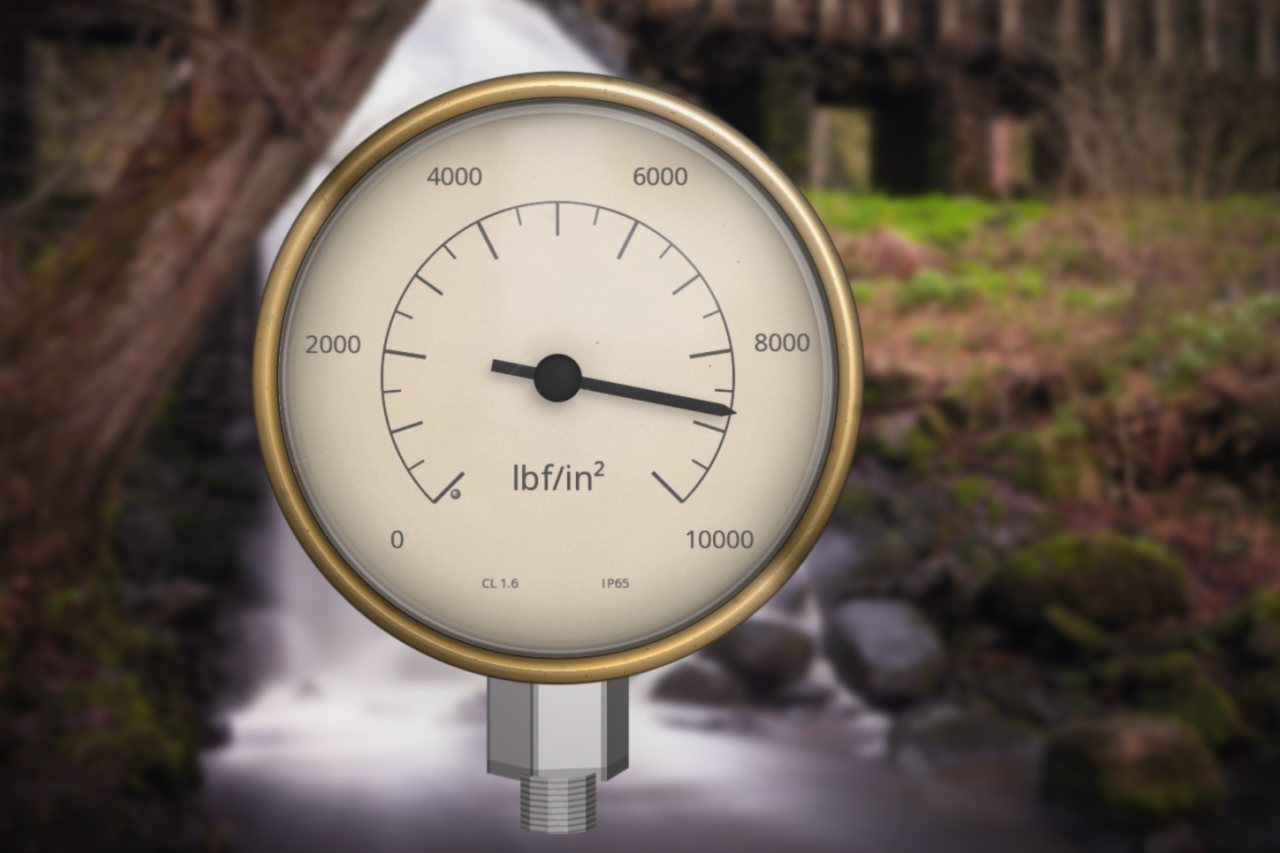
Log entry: 8750 psi
